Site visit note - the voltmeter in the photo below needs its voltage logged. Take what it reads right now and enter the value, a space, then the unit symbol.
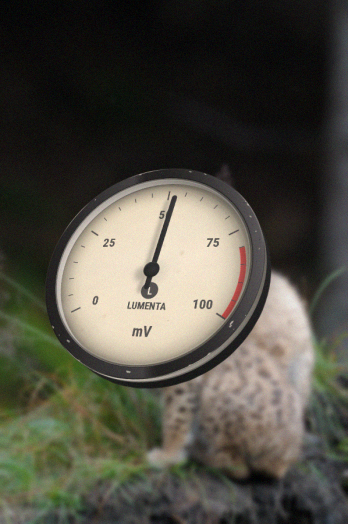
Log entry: 52.5 mV
